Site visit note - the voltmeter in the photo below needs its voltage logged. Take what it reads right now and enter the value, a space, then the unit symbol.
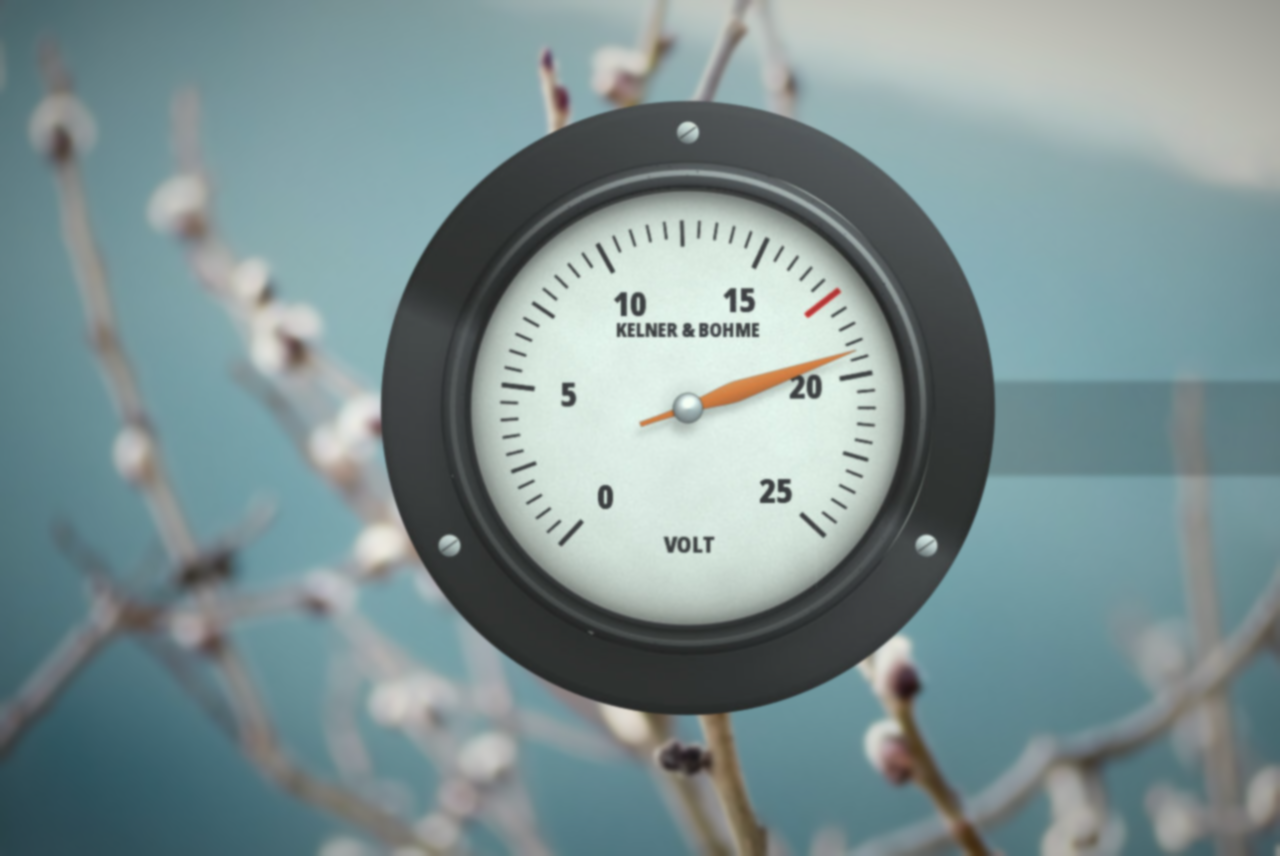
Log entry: 19.25 V
